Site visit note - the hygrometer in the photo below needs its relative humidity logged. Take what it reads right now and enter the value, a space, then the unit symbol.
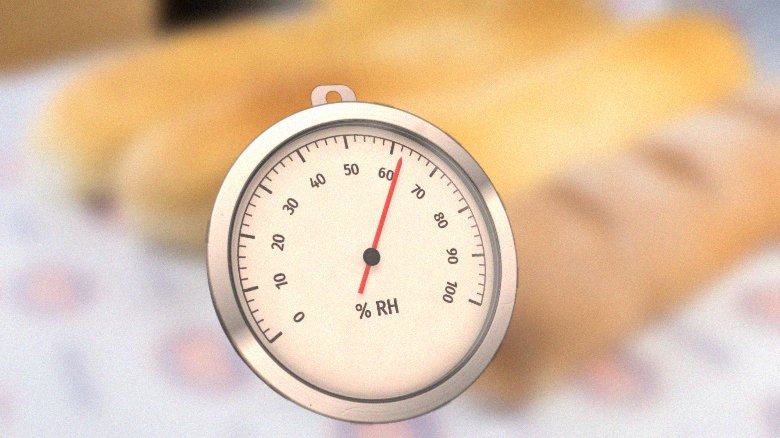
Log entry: 62 %
